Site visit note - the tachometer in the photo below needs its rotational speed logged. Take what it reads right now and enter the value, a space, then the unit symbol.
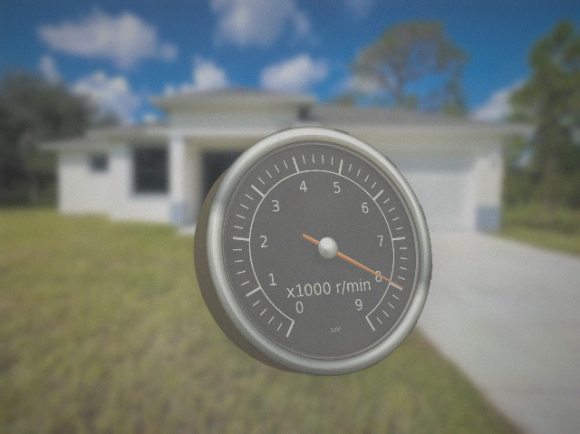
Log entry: 8000 rpm
